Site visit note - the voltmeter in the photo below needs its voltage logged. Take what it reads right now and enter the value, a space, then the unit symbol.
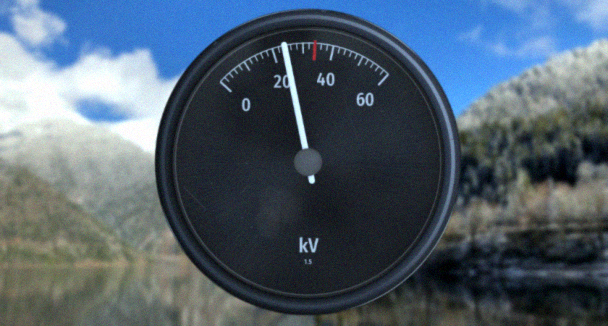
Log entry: 24 kV
